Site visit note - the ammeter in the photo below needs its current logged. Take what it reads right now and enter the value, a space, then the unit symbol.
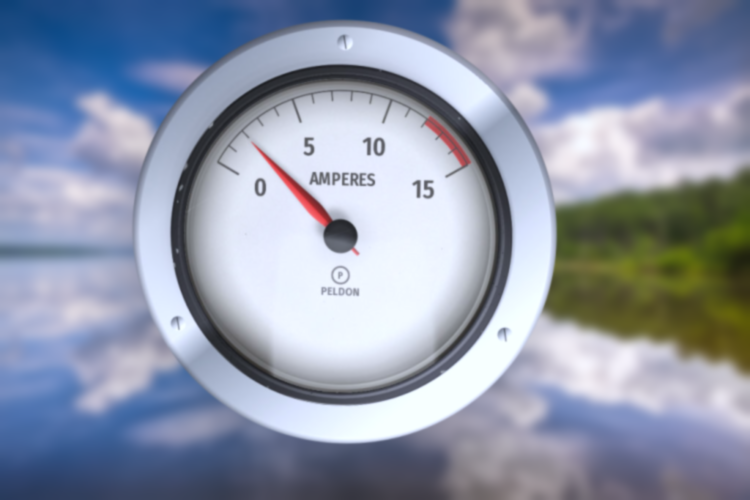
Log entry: 2 A
